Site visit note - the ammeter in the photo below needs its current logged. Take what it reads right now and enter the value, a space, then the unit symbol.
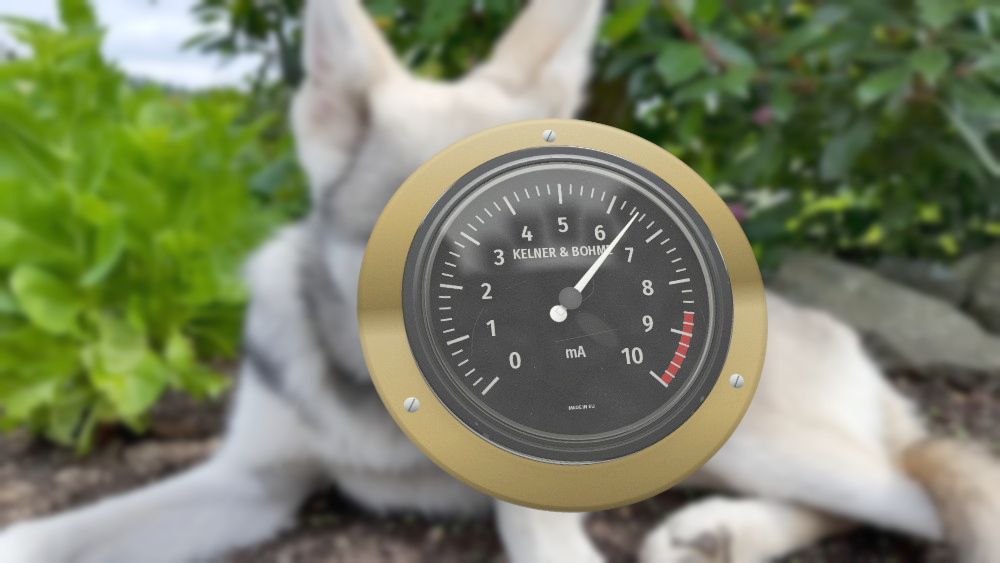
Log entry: 6.5 mA
